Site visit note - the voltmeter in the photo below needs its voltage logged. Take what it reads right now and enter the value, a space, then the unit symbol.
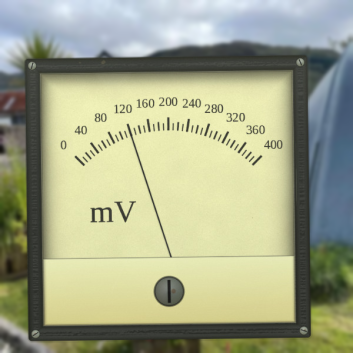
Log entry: 120 mV
